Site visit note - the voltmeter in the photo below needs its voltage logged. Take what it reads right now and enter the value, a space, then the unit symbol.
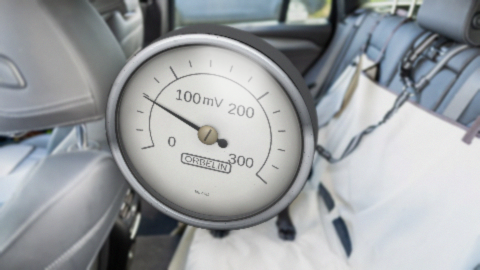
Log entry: 60 mV
